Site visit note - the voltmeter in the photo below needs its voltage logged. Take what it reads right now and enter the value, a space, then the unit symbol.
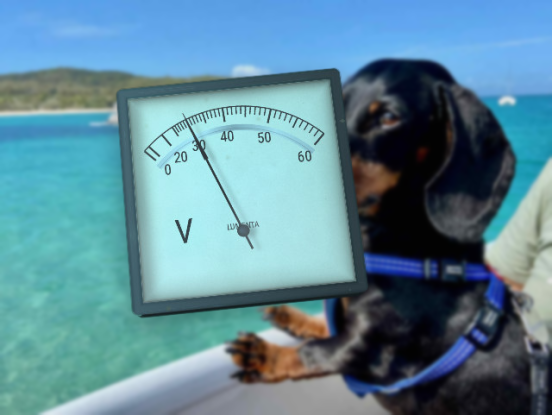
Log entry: 30 V
